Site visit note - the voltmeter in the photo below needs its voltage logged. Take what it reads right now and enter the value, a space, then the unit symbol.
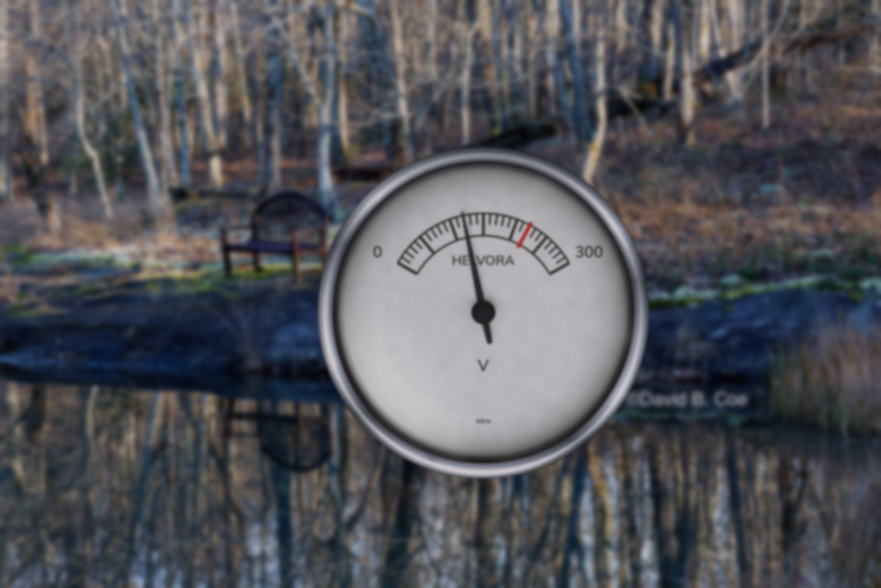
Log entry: 120 V
